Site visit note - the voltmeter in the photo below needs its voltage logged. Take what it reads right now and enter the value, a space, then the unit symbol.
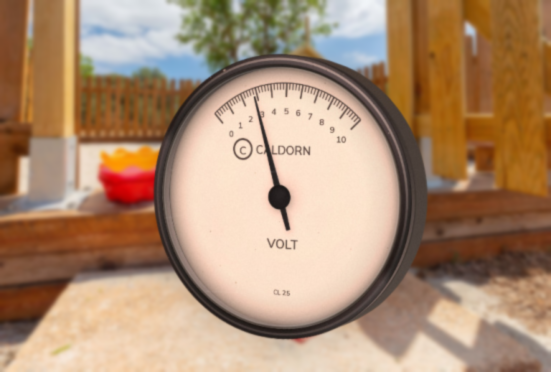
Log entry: 3 V
